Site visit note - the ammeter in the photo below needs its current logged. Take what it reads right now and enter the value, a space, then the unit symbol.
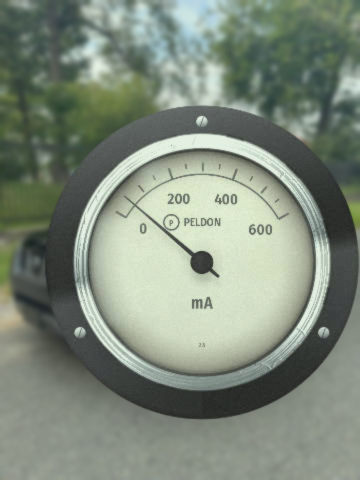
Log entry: 50 mA
